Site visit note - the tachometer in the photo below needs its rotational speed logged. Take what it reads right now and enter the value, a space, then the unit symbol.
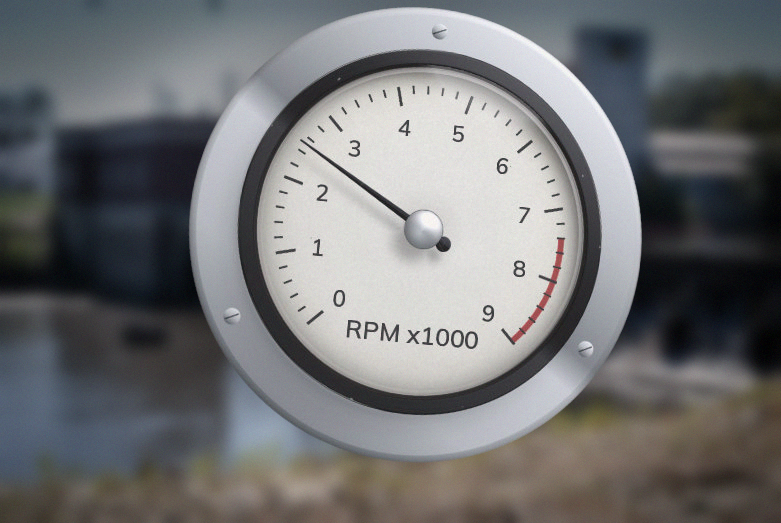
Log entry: 2500 rpm
